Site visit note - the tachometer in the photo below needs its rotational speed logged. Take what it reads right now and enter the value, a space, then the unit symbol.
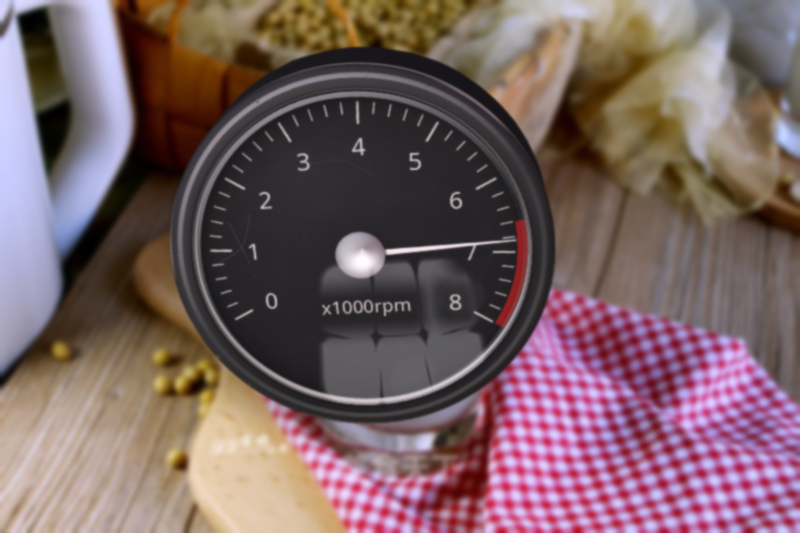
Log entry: 6800 rpm
